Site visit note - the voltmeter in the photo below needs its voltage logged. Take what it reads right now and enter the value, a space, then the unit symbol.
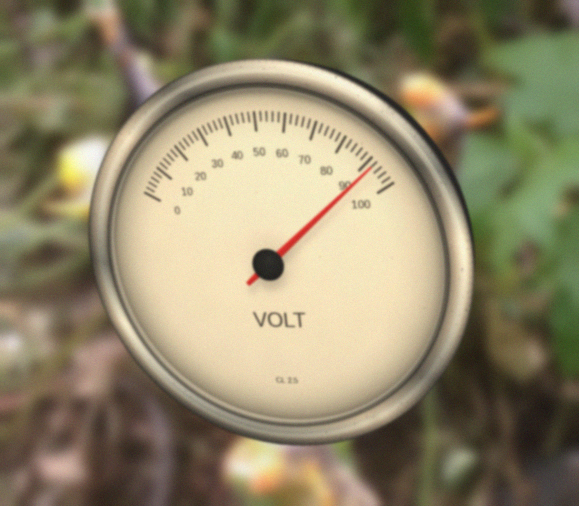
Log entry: 92 V
